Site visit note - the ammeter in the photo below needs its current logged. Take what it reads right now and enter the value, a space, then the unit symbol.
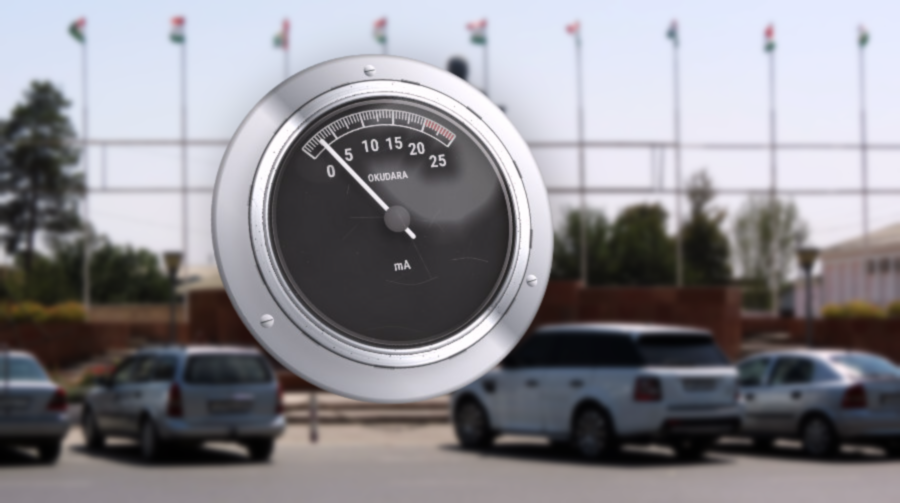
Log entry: 2.5 mA
